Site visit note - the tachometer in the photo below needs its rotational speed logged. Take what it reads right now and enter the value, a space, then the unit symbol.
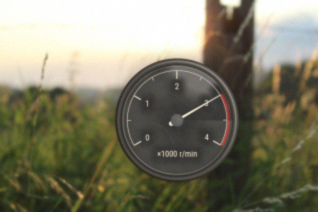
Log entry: 3000 rpm
